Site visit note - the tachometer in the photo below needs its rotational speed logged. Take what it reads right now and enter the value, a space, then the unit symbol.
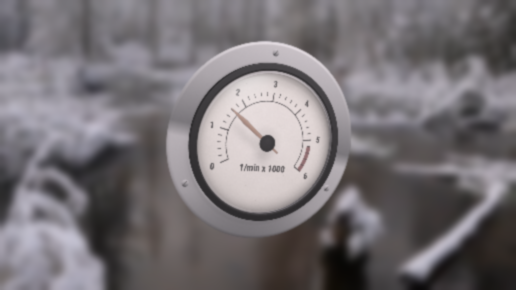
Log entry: 1600 rpm
